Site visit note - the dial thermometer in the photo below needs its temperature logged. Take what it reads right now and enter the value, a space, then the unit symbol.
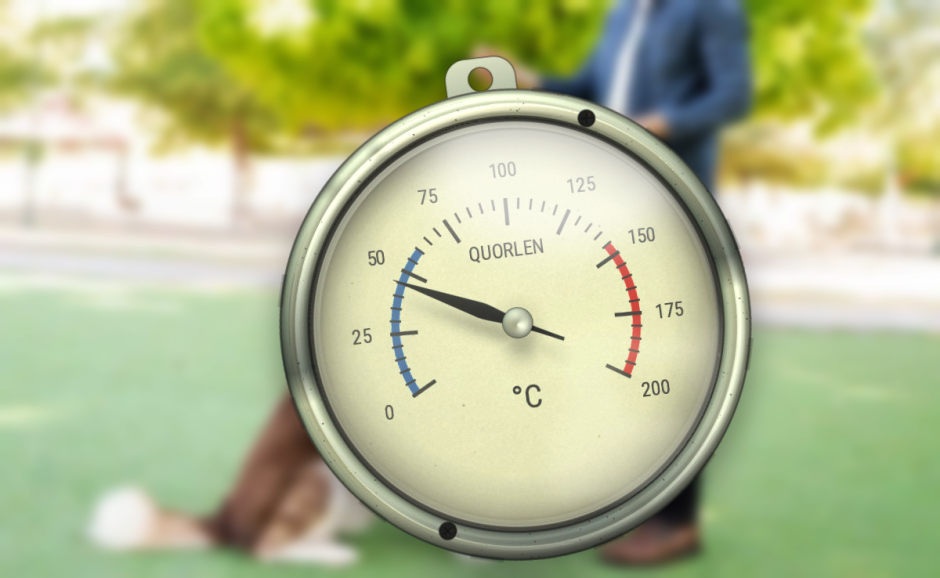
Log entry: 45 °C
